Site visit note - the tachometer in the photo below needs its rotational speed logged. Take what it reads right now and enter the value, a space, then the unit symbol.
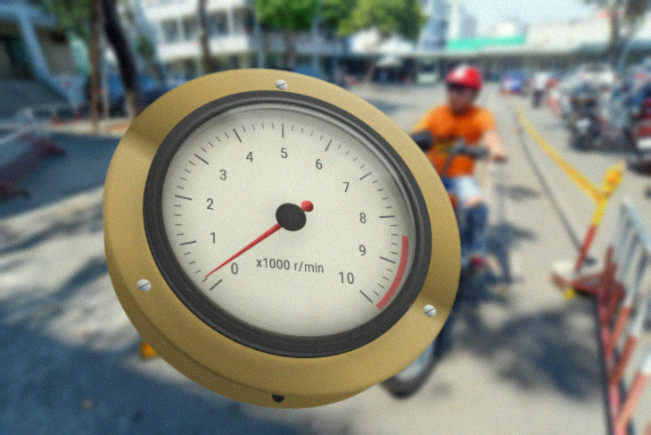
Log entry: 200 rpm
